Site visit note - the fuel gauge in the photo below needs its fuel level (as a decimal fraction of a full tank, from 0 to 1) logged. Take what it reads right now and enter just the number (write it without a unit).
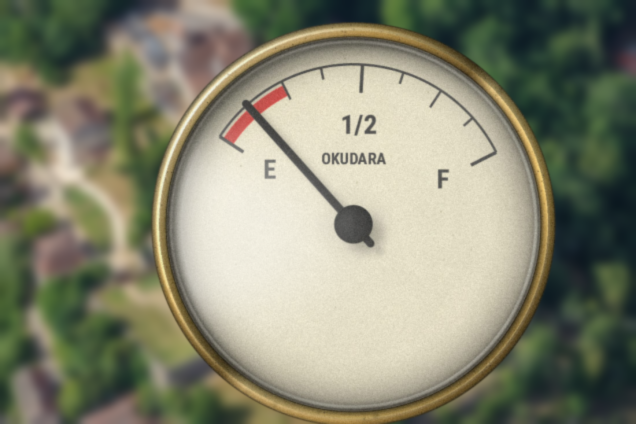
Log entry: 0.125
